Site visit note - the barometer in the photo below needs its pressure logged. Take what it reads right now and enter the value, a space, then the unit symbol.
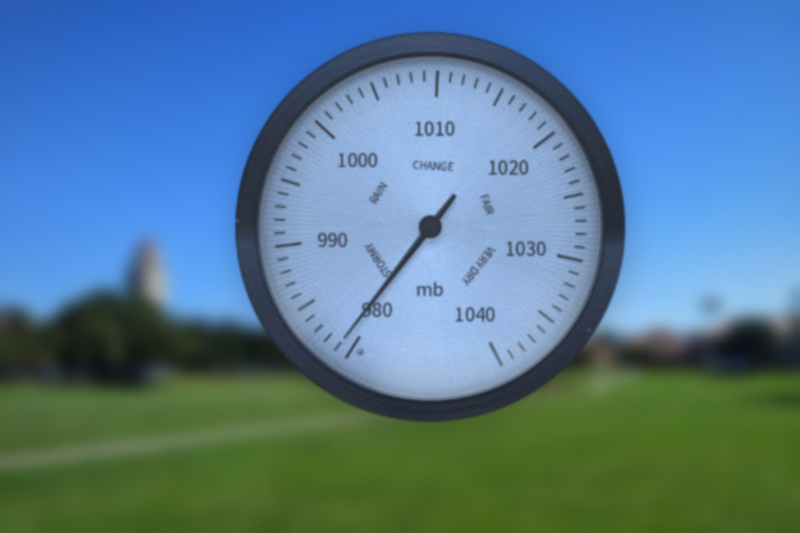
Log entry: 981 mbar
